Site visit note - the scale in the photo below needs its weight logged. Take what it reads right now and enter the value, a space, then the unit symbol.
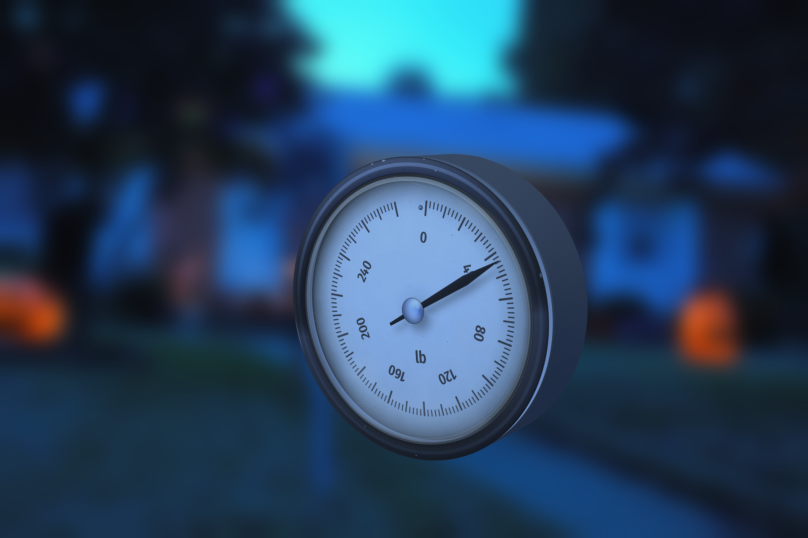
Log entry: 44 lb
